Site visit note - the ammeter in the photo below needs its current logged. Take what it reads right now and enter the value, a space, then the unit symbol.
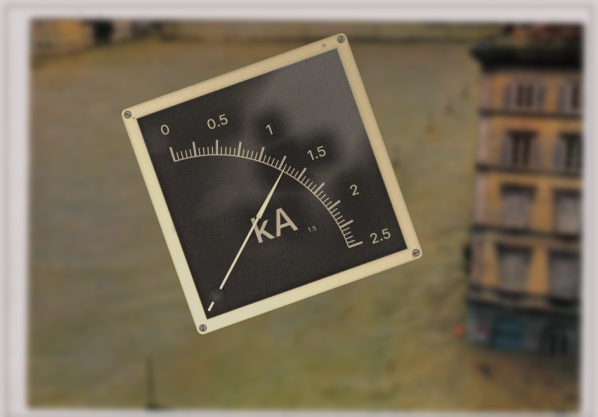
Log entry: 1.3 kA
